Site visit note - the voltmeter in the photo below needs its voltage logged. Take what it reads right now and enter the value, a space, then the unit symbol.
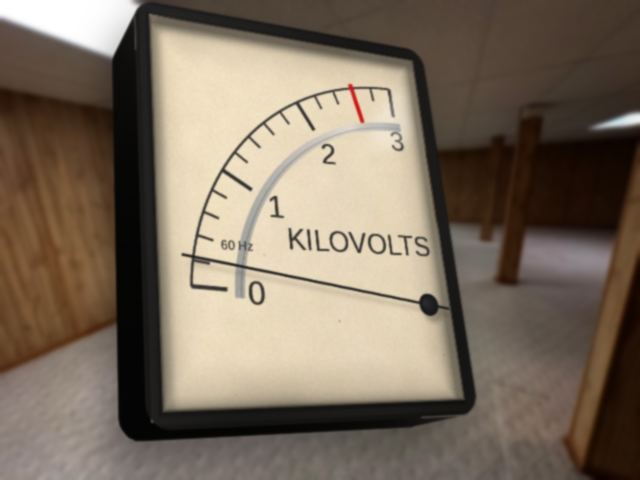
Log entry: 0.2 kV
